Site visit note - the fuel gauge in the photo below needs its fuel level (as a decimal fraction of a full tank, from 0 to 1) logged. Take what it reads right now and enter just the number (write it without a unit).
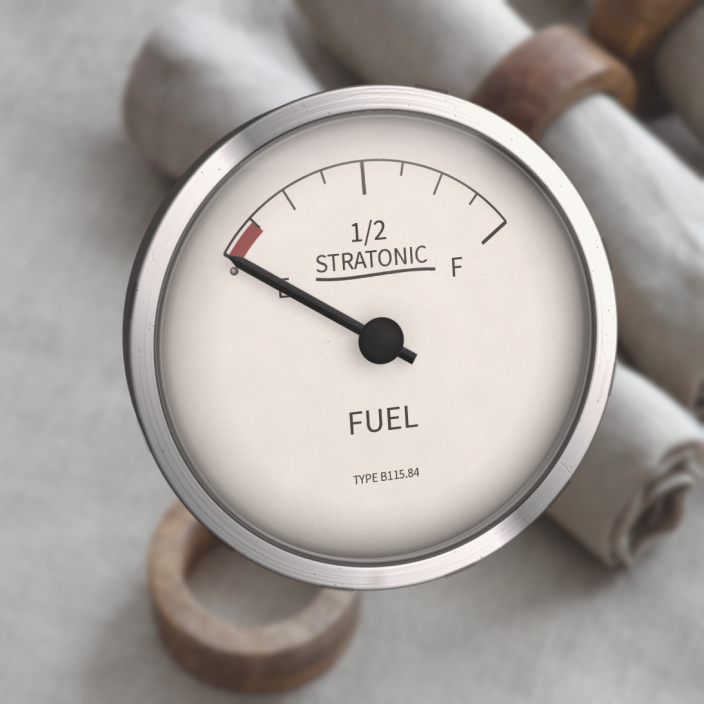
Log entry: 0
